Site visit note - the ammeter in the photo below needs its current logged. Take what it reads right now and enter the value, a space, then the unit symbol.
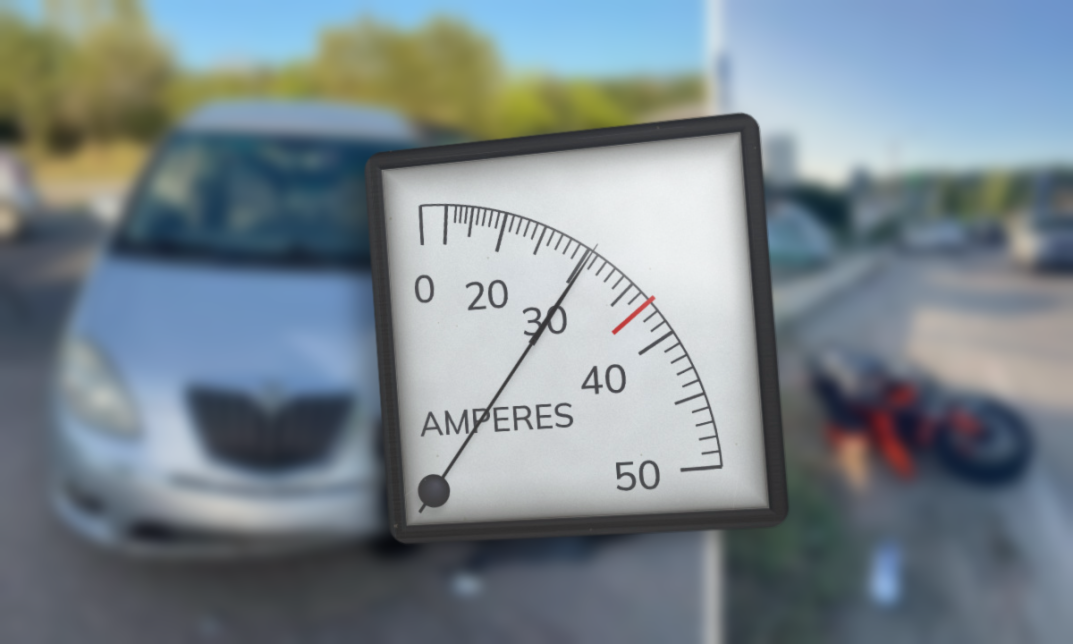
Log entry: 30.5 A
